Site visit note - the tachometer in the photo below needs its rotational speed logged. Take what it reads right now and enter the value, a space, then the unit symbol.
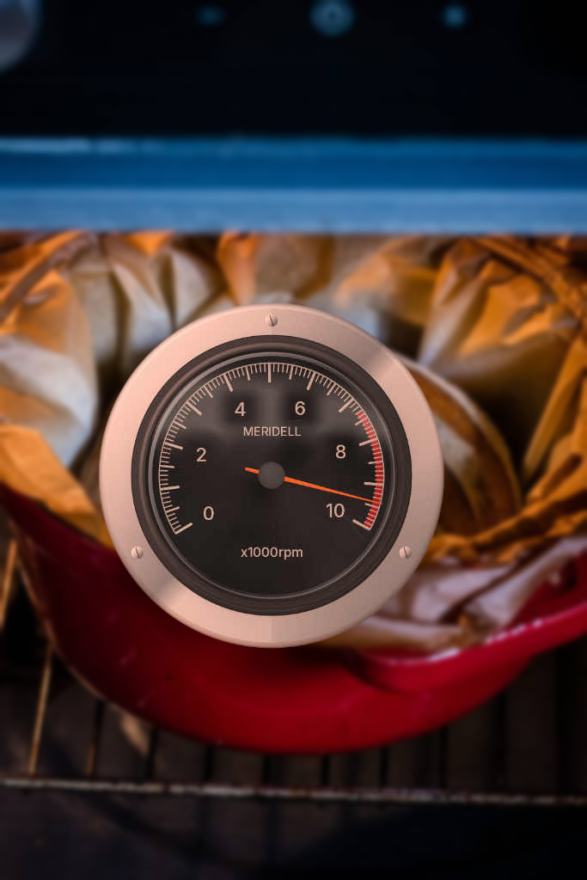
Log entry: 9400 rpm
